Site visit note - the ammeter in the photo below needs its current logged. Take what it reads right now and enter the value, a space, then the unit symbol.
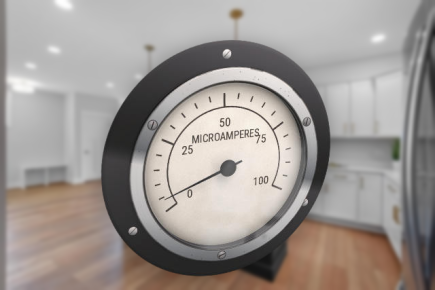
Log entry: 5 µA
